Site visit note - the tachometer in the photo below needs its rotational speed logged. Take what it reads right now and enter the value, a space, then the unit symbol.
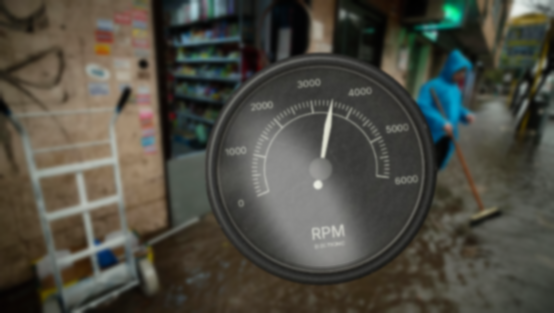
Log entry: 3500 rpm
